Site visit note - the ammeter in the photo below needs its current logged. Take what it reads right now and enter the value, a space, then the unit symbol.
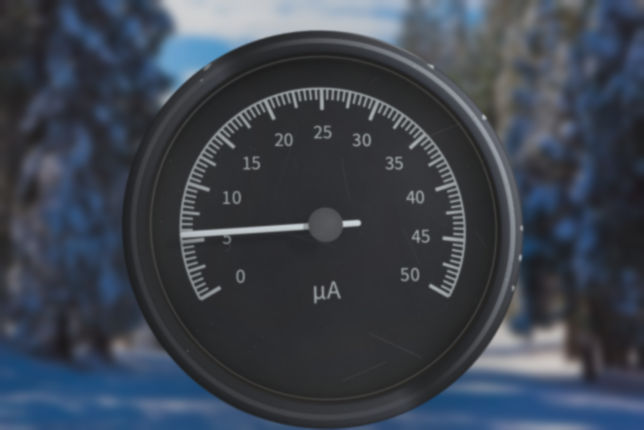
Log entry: 5.5 µA
